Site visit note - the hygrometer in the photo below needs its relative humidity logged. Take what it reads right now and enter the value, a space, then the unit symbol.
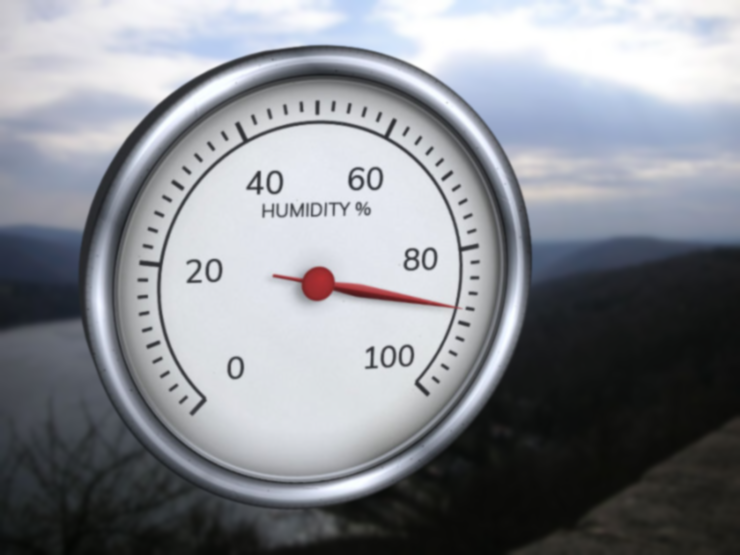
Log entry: 88 %
